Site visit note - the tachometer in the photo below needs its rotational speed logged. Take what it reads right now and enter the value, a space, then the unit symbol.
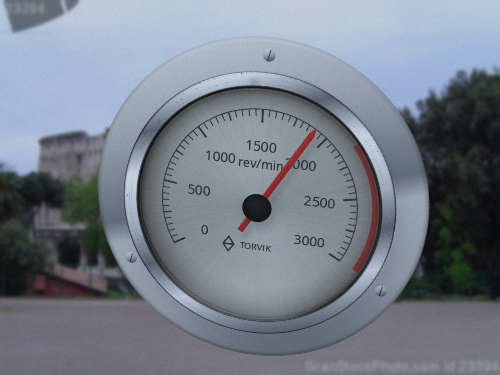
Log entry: 1900 rpm
